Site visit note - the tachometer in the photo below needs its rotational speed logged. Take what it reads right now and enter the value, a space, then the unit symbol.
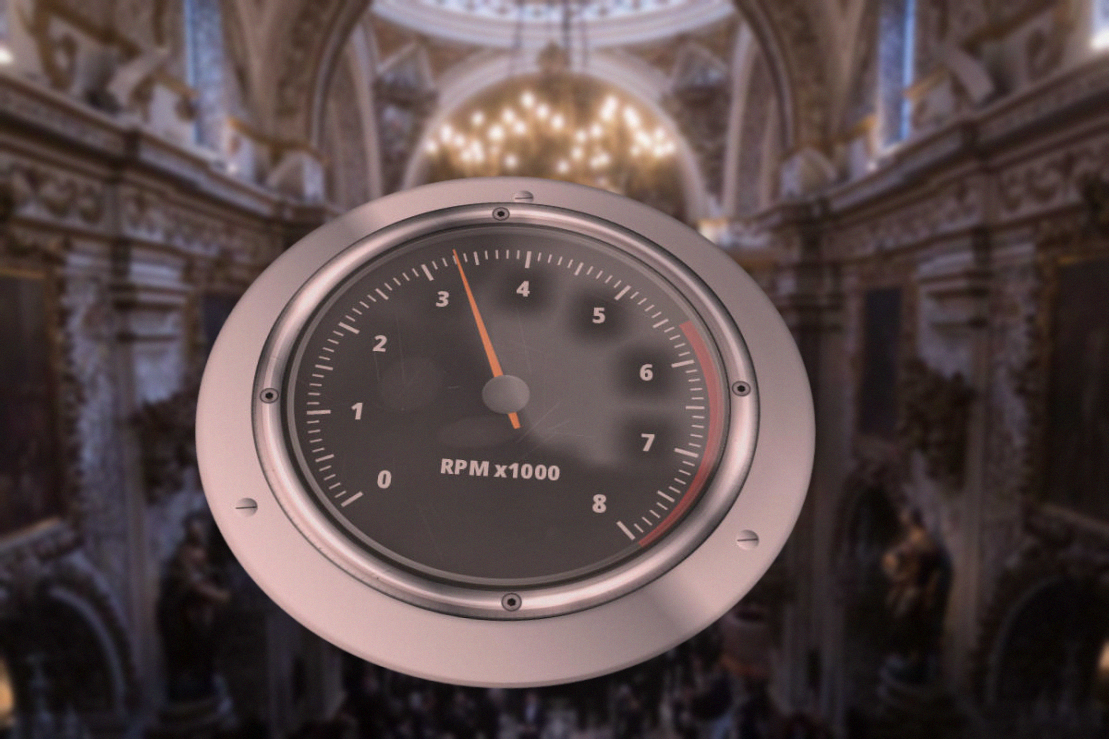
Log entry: 3300 rpm
